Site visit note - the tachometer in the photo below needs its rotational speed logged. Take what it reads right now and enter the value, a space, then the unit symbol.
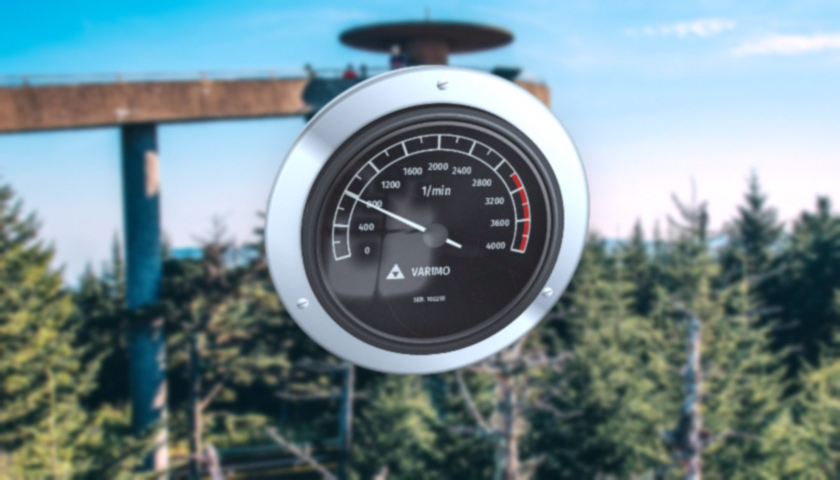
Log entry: 800 rpm
